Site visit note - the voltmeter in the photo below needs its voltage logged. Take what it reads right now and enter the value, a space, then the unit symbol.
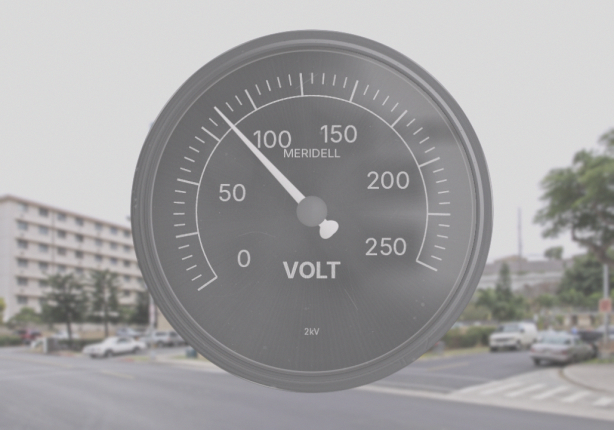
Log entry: 85 V
